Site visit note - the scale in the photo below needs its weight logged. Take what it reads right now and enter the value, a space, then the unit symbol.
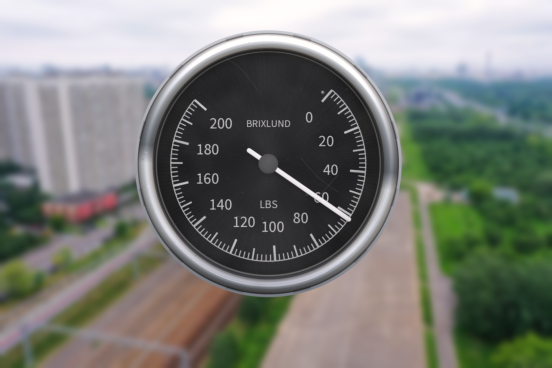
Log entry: 62 lb
